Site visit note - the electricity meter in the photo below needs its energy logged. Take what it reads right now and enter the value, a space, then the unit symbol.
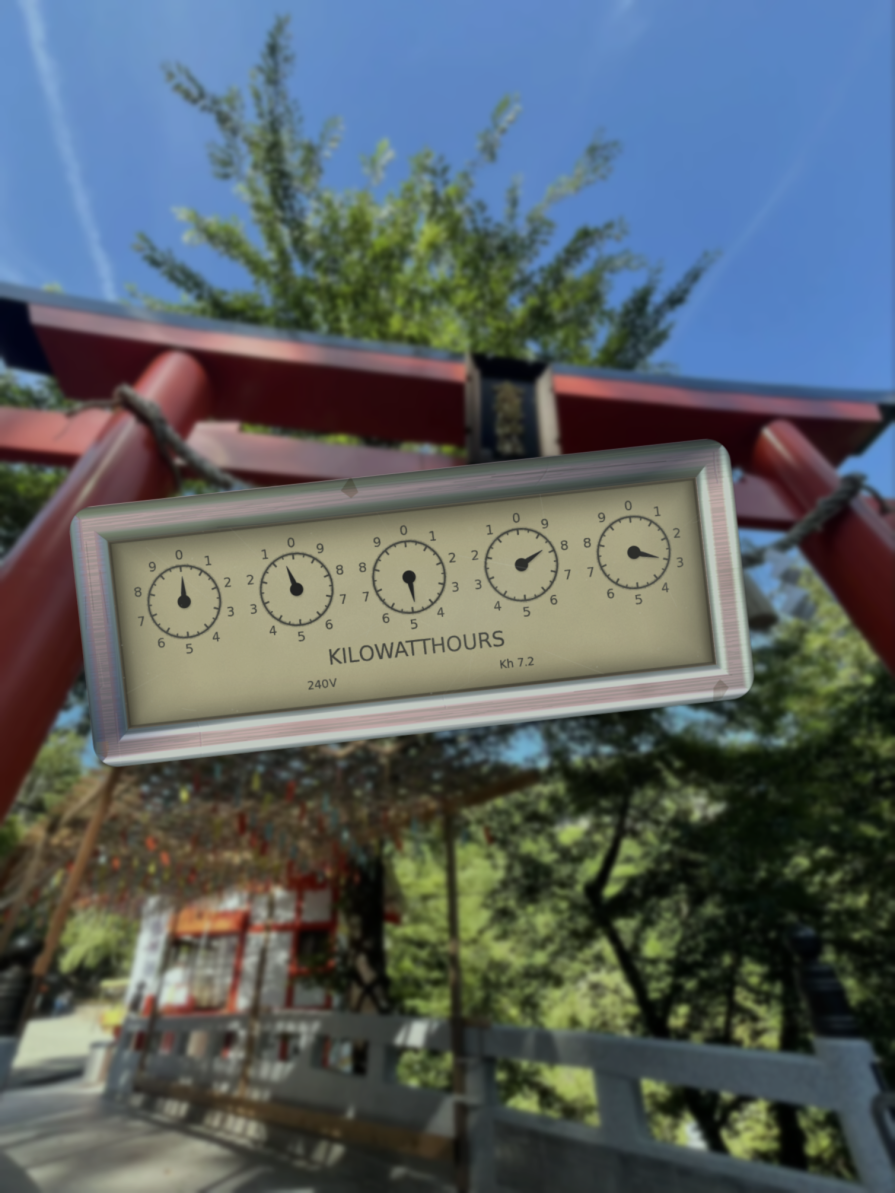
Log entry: 483 kWh
